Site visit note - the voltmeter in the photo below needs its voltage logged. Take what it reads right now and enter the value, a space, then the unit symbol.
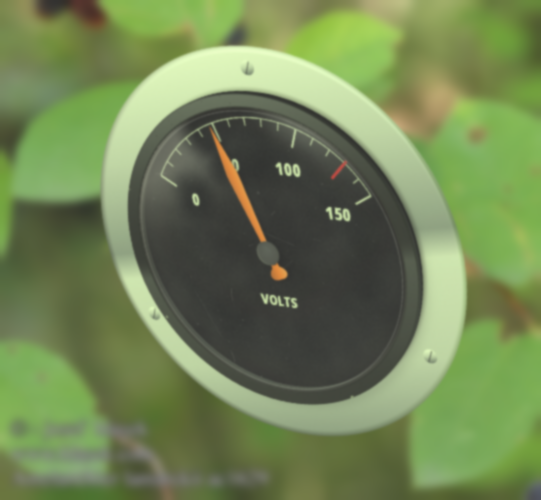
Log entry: 50 V
